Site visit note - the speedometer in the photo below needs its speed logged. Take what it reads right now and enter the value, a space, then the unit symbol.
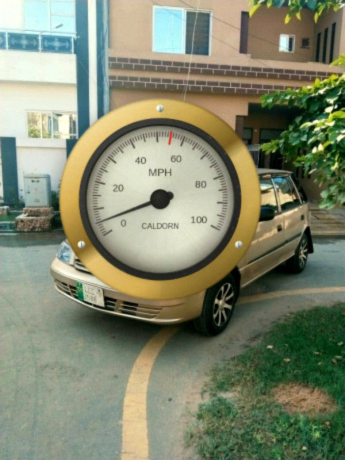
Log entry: 5 mph
